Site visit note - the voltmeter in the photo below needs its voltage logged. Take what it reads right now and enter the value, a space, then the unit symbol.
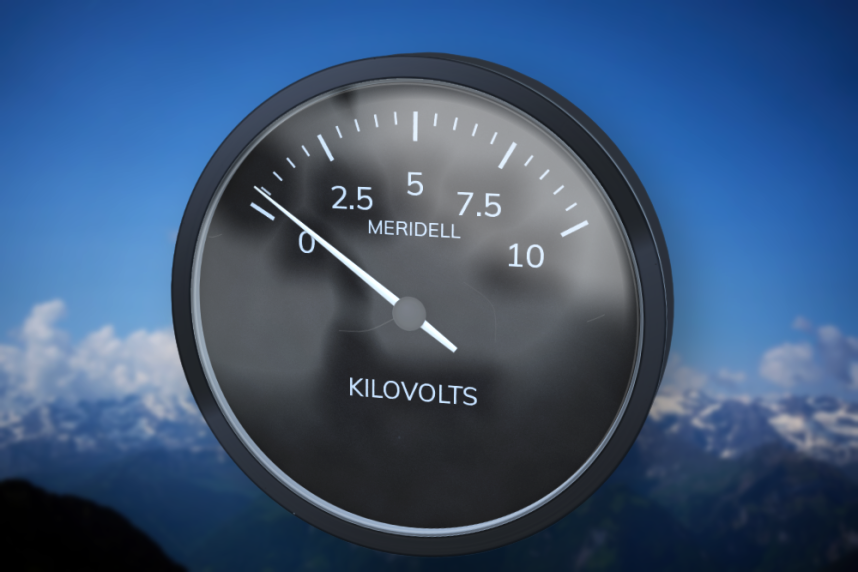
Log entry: 0.5 kV
